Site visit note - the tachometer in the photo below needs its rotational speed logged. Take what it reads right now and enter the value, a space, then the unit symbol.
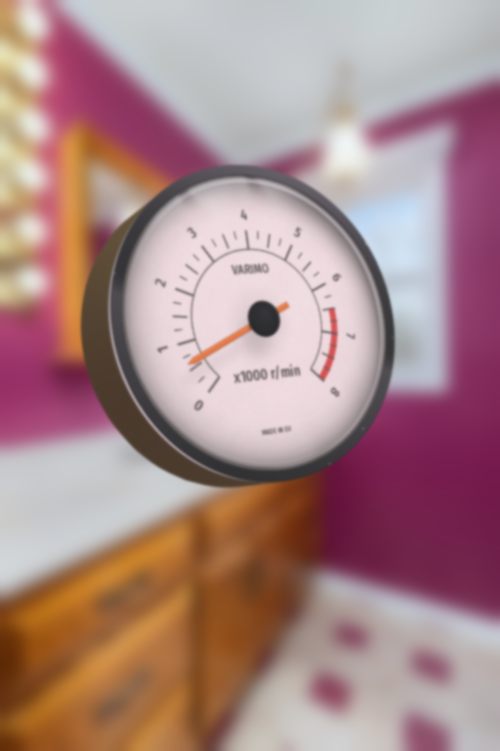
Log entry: 625 rpm
